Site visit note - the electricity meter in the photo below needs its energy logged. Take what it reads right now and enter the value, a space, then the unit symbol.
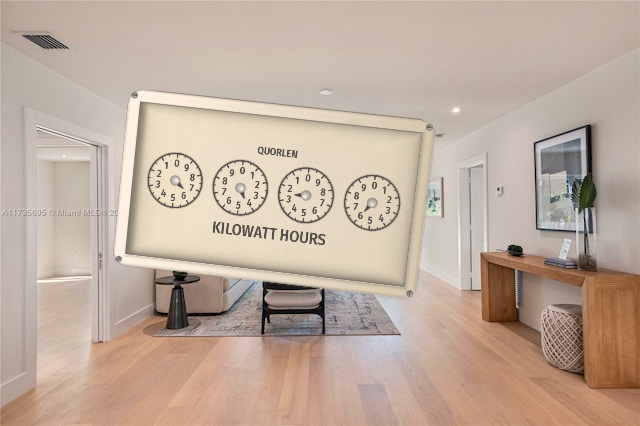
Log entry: 6426 kWh
